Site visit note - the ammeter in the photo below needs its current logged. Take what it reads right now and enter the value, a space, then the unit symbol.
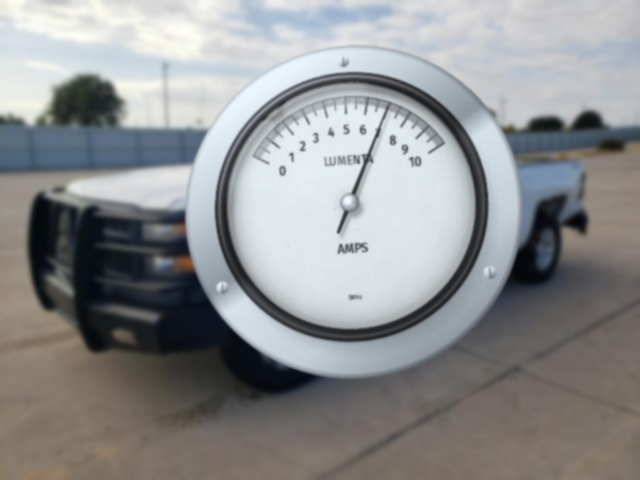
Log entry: 7 A
